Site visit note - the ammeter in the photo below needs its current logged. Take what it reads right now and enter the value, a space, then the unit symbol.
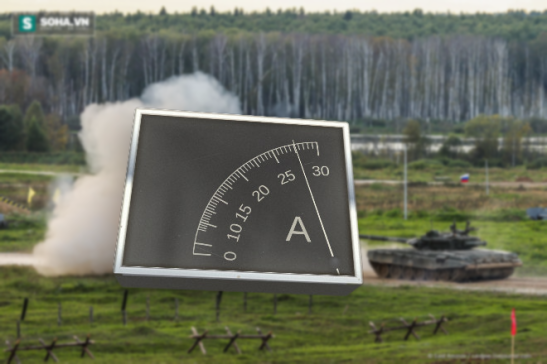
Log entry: 27.5 A
